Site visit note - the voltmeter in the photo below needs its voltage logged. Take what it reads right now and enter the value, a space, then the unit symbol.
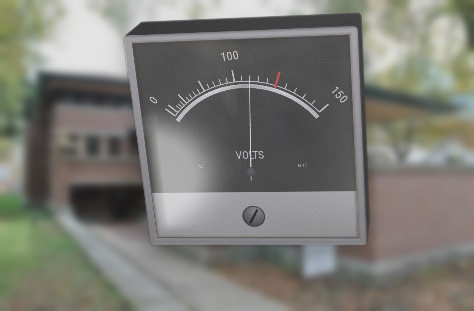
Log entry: 110 V
